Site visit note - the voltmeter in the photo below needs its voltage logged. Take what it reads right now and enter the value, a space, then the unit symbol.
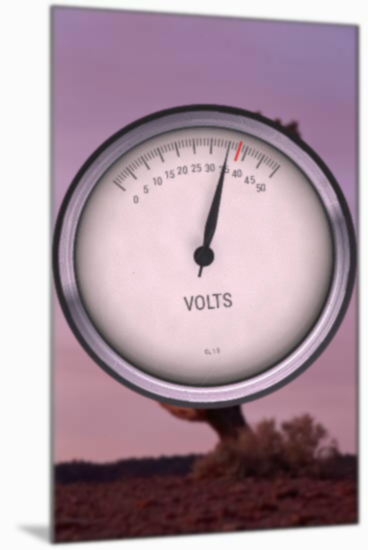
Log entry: 35 V
